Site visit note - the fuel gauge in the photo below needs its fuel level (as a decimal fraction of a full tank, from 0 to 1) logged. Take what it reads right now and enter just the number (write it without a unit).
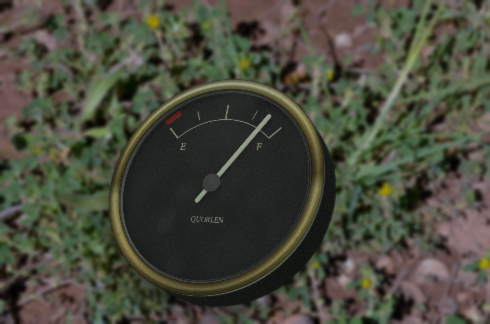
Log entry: 0.875
